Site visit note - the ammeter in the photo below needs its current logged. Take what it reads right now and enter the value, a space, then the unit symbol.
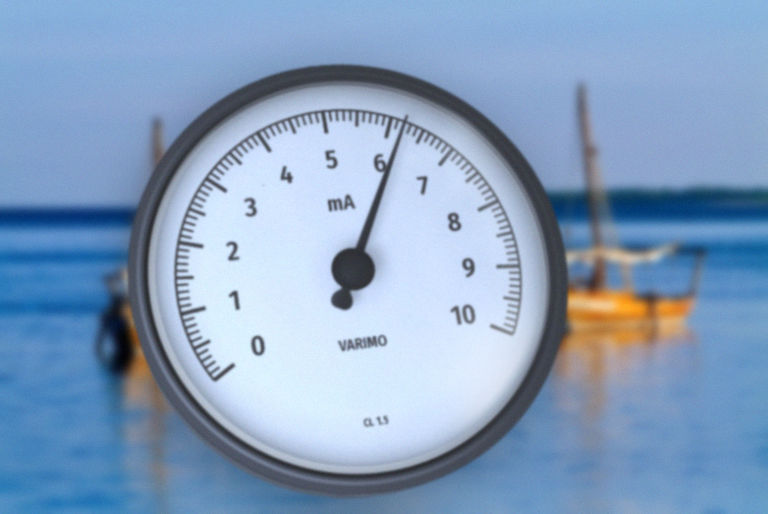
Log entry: 6.2 mA
